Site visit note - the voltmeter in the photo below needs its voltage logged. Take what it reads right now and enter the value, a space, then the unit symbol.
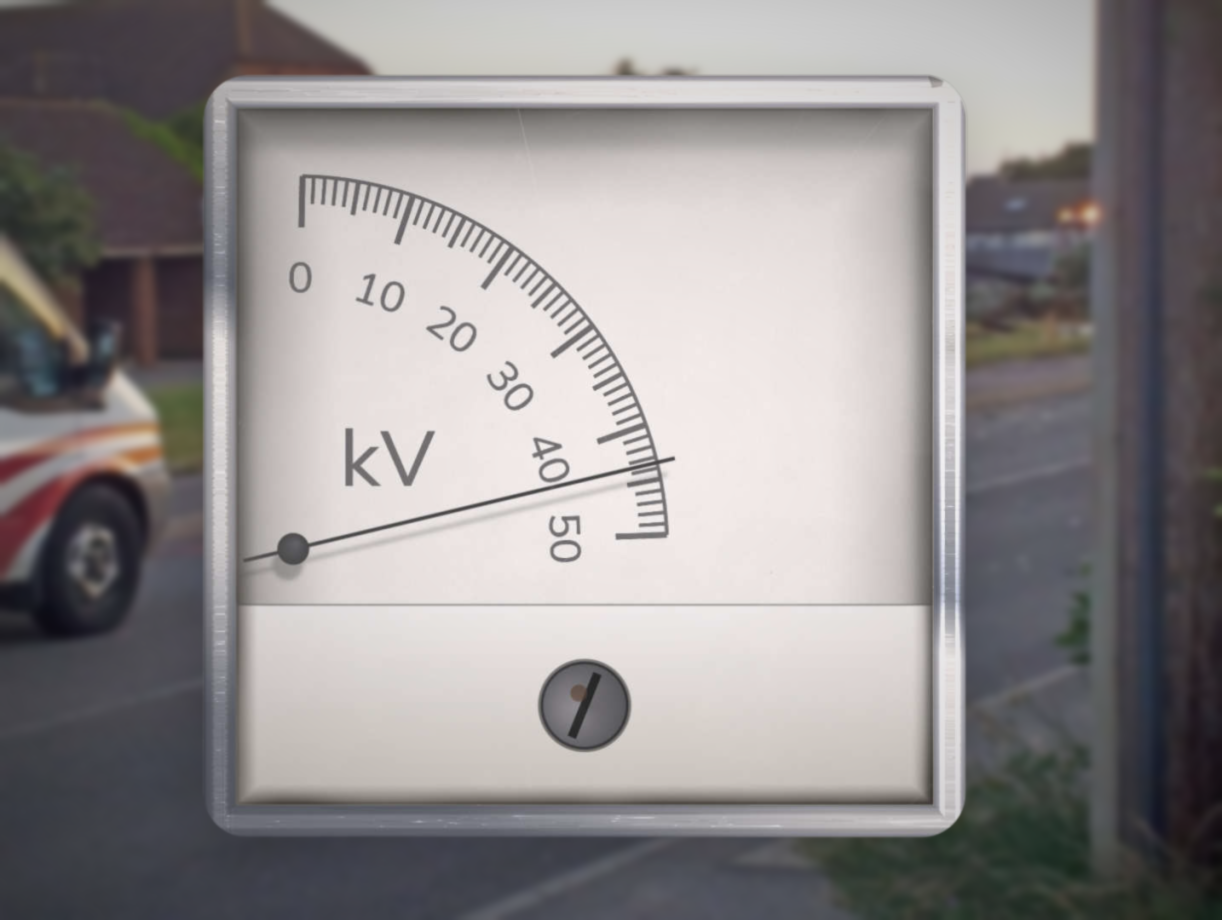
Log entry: 43.5 kV
